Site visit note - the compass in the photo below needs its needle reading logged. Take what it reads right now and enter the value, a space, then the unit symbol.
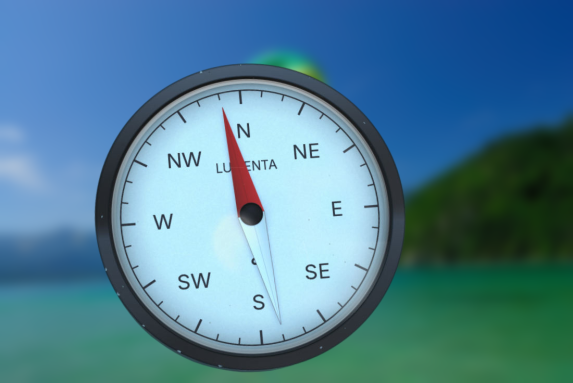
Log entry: 350 °
